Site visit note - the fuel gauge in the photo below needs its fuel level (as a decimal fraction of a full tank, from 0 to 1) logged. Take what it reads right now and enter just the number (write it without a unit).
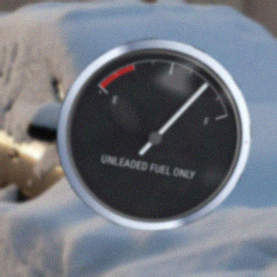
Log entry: 0.75
